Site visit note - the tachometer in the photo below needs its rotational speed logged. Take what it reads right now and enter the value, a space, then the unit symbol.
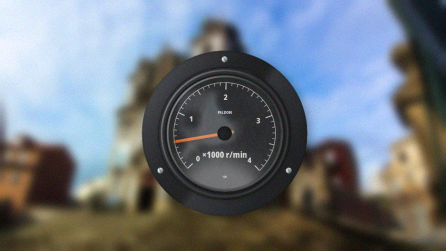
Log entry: 500 rpm
